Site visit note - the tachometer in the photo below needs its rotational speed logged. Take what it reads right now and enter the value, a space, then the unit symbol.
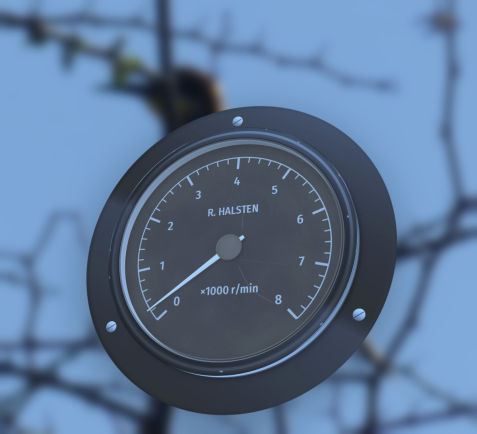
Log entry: 200 rpm
